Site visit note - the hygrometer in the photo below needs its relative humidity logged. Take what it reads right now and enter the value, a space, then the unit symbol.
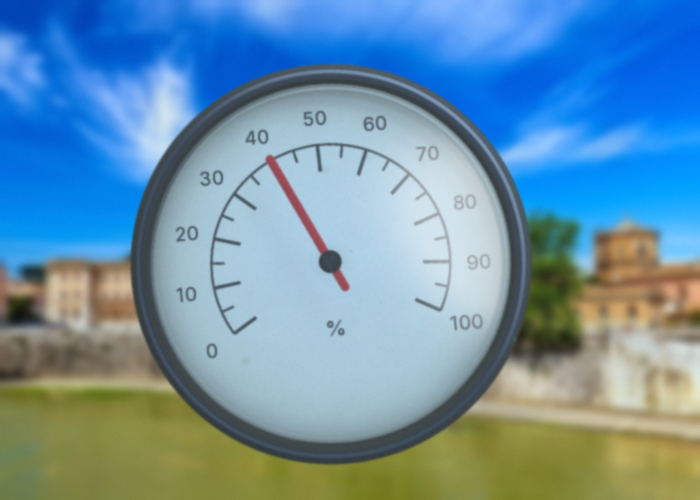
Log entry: 40 %
